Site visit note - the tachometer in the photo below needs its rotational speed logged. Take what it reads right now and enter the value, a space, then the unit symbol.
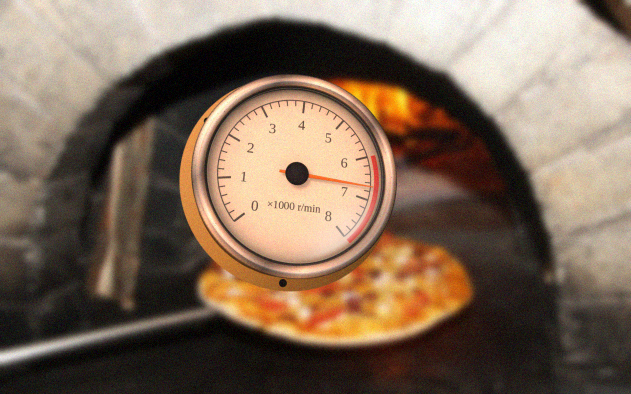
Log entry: 6700 rpm
